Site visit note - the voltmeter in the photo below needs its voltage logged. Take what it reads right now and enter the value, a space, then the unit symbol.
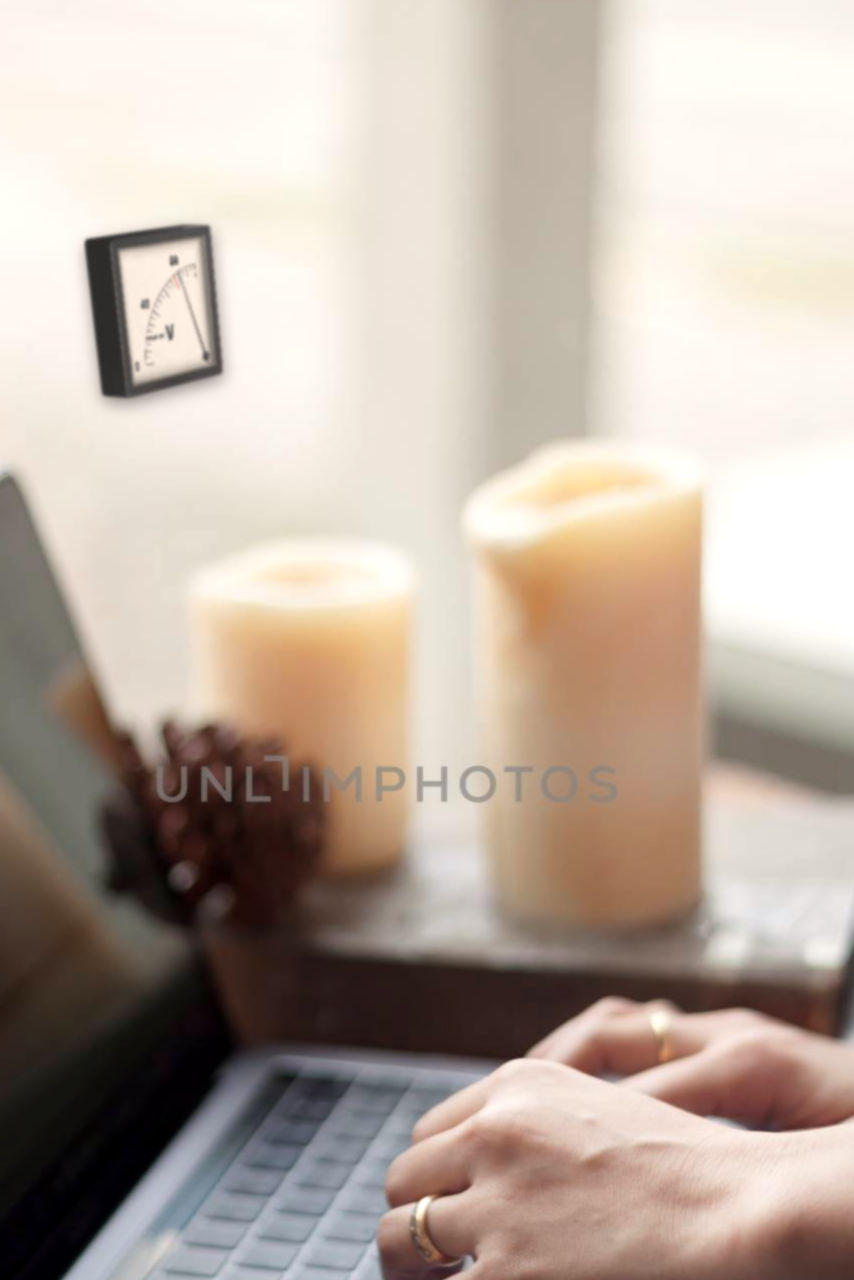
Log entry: 80 V
